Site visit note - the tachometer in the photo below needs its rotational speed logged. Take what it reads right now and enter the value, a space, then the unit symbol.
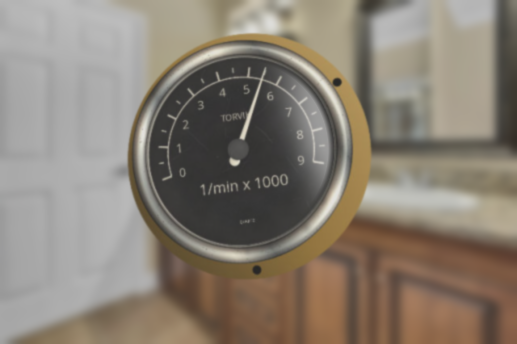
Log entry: 5500 rpm
